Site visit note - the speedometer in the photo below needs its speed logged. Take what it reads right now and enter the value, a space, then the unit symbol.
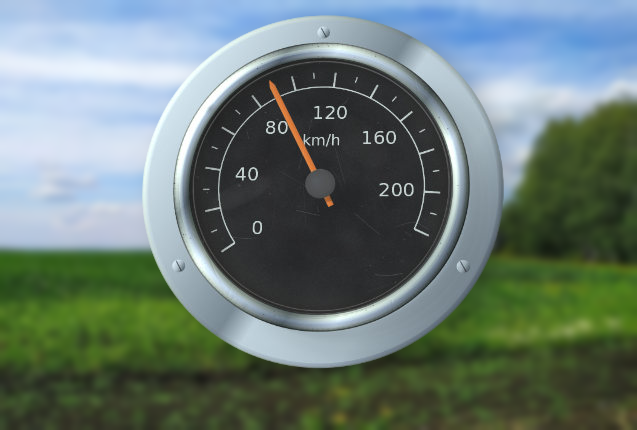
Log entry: 90 km/h
